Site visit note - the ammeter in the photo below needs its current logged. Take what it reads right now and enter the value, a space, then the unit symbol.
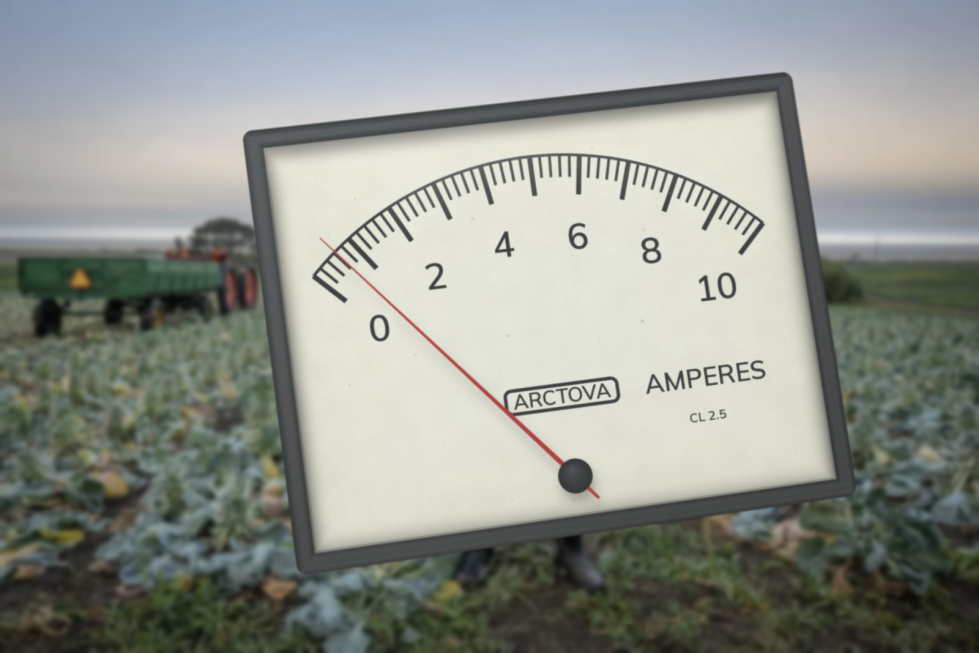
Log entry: 0.6 A
